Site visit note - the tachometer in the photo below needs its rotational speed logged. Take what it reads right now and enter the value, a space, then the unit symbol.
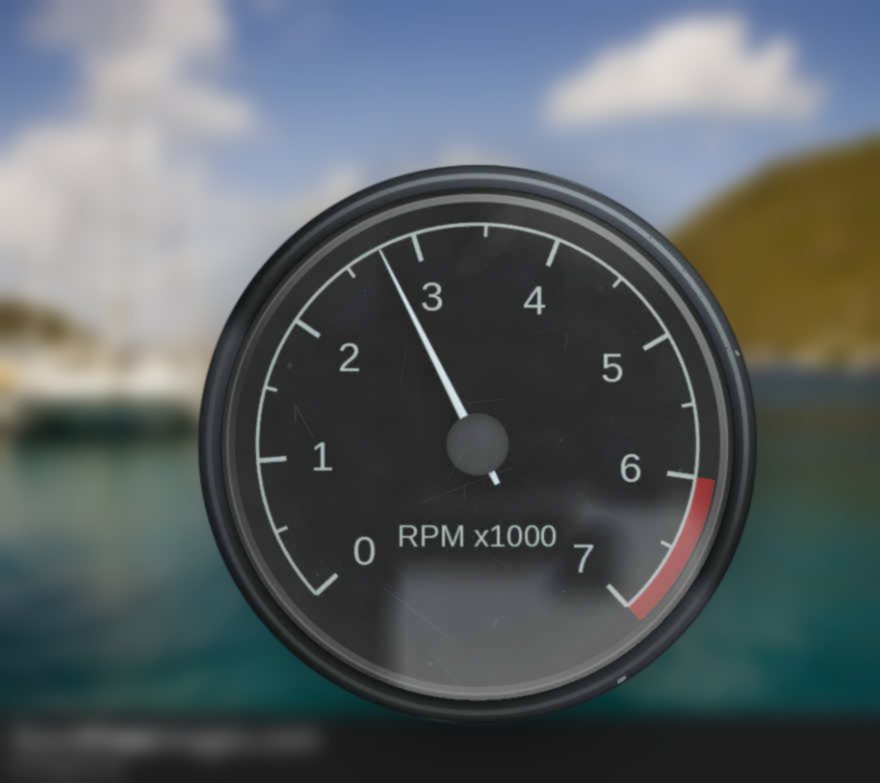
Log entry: 2750 rpm
